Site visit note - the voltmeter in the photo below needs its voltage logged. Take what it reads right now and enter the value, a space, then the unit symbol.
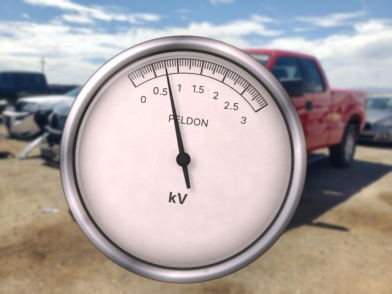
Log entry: 0.75 kV
